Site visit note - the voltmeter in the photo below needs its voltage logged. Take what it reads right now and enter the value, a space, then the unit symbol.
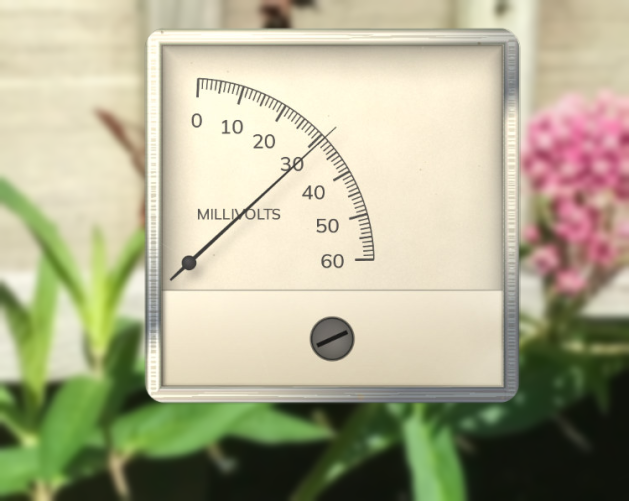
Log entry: 31 mV
